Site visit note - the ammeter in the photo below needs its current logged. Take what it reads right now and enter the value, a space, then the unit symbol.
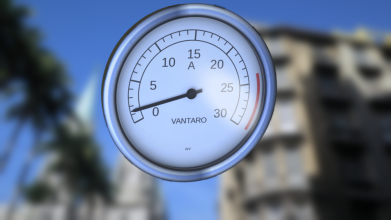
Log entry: 1.5 A
